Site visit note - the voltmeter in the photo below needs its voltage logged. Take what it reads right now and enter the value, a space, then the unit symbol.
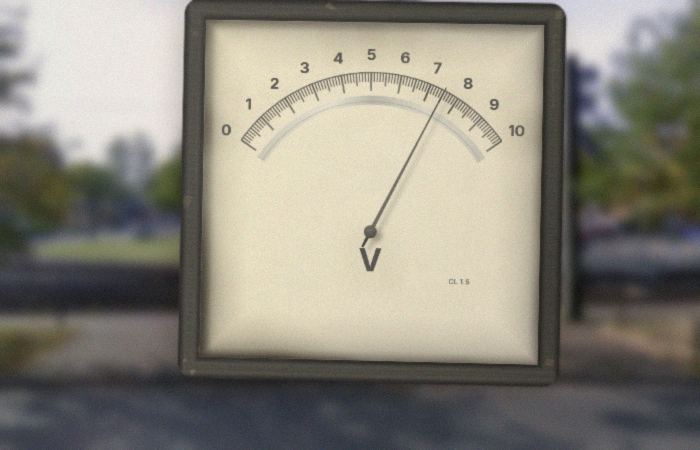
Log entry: 7.5 V
